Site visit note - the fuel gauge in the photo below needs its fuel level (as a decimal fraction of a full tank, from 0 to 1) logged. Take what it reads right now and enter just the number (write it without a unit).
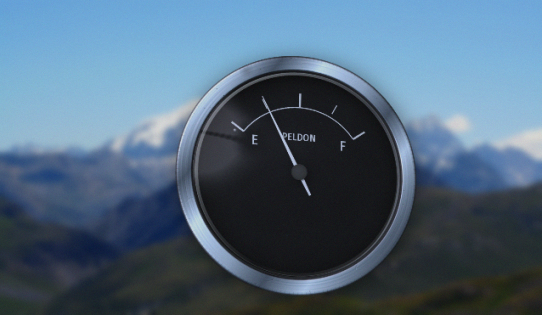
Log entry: 0.25
